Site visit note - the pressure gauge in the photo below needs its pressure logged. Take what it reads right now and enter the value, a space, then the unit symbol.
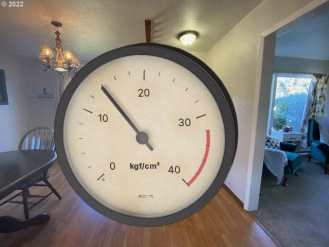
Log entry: 14 kg/cm²
